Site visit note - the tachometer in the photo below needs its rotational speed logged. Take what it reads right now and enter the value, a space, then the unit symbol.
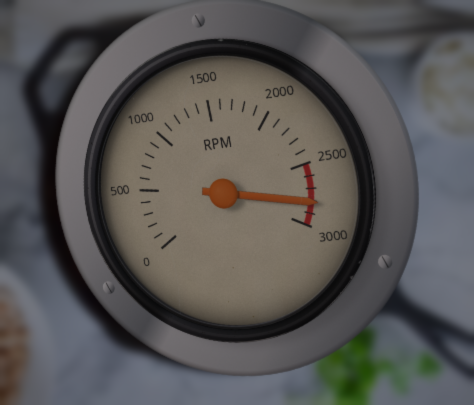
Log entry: 2800 rpm
